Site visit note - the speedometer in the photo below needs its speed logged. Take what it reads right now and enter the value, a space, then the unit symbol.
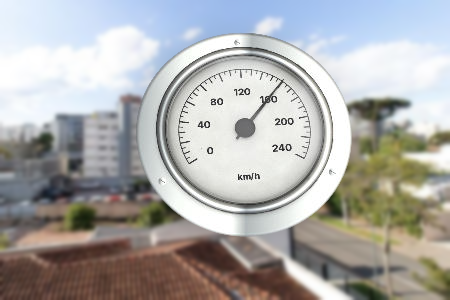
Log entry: 160 km/h
